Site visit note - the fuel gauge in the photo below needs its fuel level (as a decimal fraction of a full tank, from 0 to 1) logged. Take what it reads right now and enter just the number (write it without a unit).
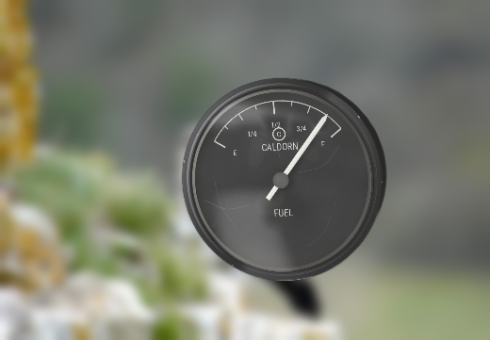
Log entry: 0.875
